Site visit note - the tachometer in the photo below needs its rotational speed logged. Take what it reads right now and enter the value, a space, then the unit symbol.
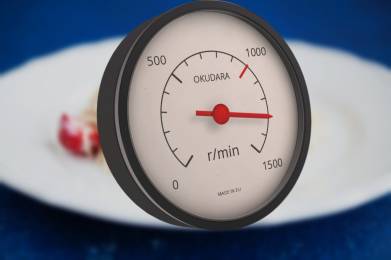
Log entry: 1300 rpm
